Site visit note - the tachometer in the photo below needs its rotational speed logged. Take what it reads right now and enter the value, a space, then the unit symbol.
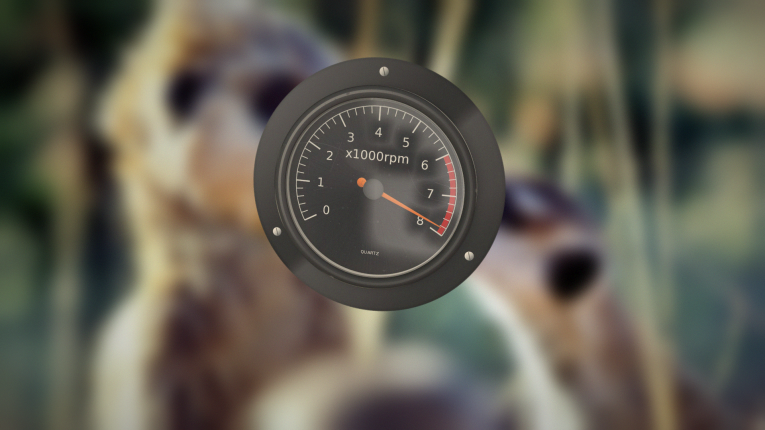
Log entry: 7800 rpm
